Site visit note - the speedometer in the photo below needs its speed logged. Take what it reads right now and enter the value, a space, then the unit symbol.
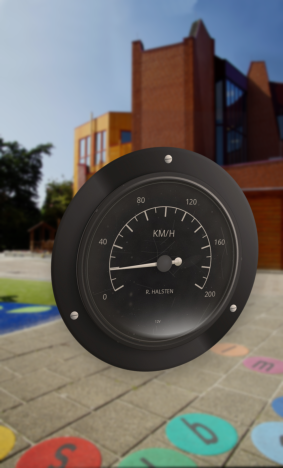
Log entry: 20 km/h
